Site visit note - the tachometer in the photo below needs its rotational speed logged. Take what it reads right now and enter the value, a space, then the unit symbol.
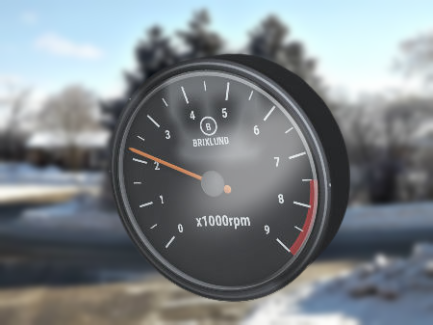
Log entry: 2250 rpm
